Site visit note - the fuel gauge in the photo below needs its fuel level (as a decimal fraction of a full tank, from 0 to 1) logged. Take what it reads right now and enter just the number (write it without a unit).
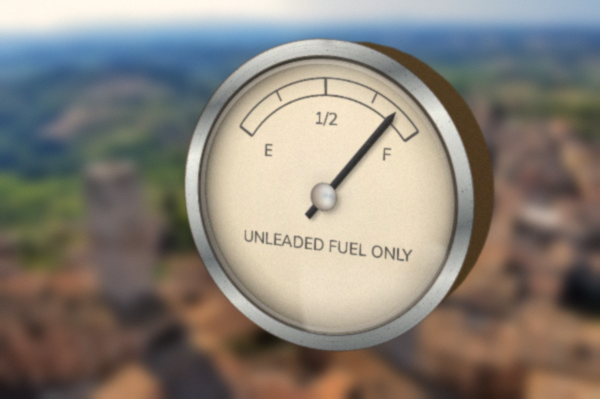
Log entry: 0.875
